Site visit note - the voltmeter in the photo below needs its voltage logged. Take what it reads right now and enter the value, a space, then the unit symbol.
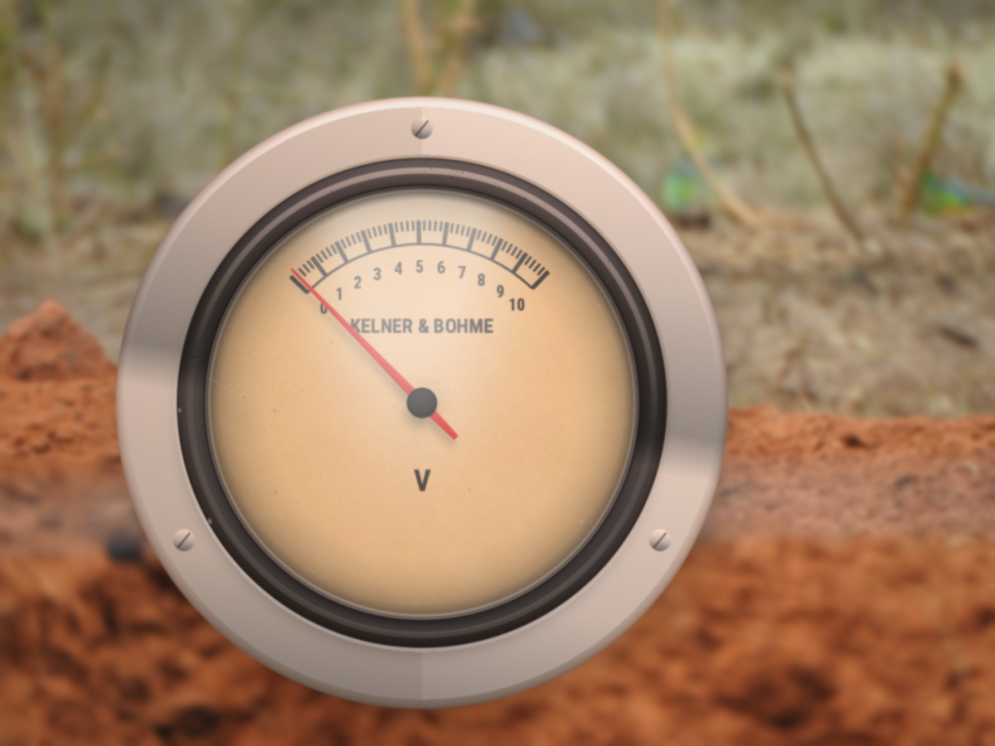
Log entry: 0.2 V
